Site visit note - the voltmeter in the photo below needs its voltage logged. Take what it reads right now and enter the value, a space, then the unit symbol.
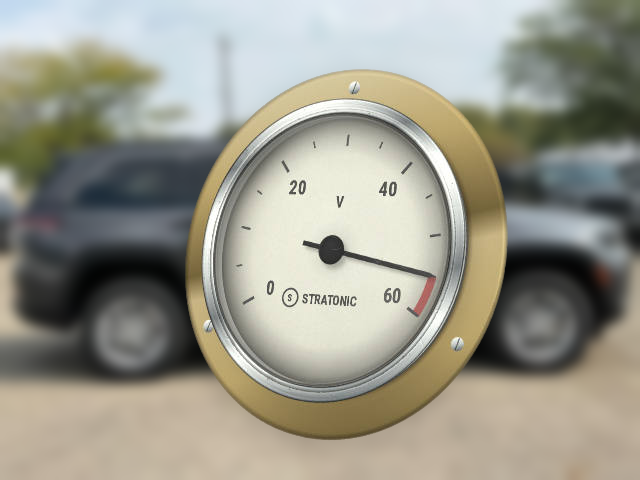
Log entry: 55 V
